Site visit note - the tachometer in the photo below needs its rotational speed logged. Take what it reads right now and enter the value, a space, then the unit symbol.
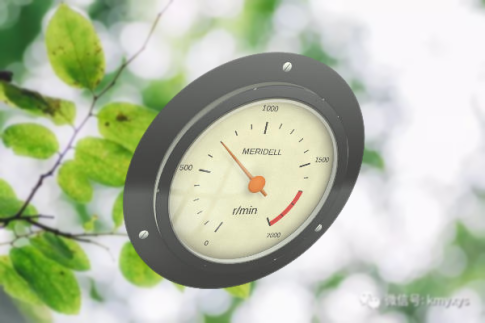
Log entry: 700 rpm
